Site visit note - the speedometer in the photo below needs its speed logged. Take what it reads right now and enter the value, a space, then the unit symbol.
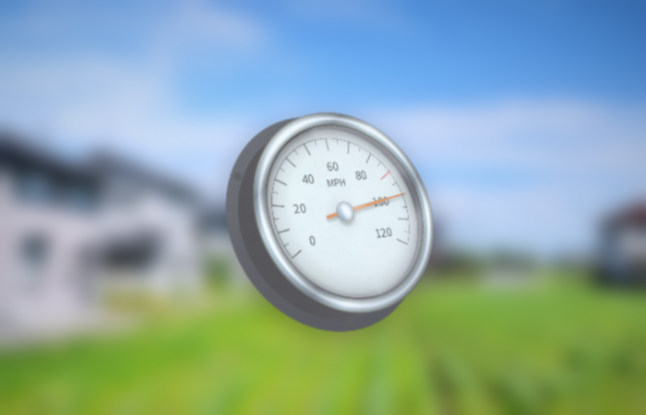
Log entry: 100 mph
